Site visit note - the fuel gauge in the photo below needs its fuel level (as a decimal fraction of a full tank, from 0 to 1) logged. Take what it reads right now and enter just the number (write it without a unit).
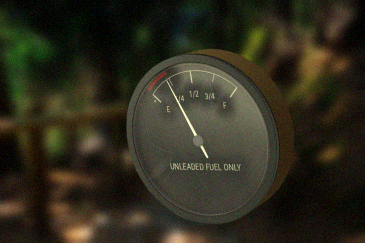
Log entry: 0.25
